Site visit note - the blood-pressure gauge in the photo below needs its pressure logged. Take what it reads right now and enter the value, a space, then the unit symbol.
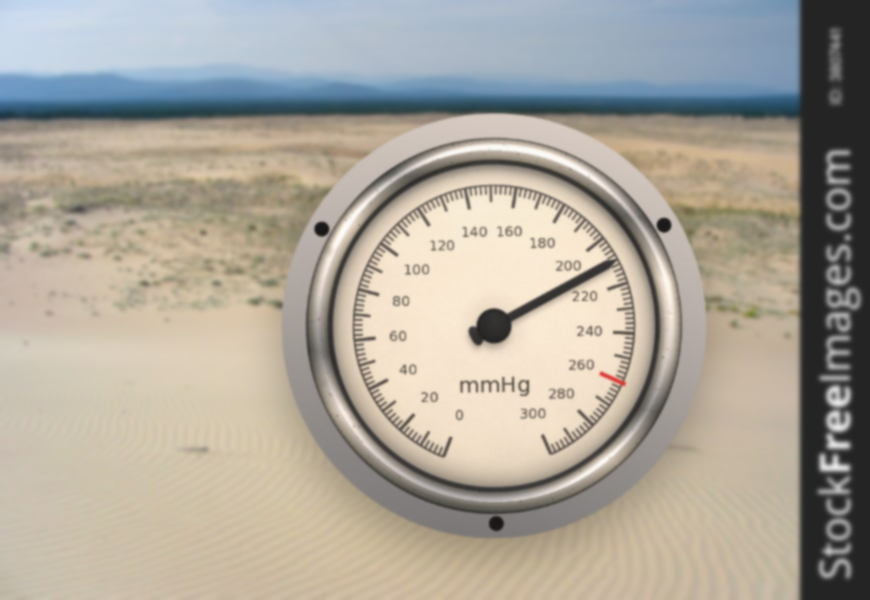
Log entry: 210 mmHg
